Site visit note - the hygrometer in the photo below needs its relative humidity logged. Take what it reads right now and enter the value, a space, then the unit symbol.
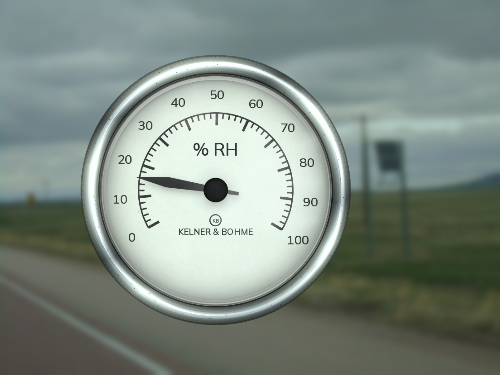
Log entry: 16 %
